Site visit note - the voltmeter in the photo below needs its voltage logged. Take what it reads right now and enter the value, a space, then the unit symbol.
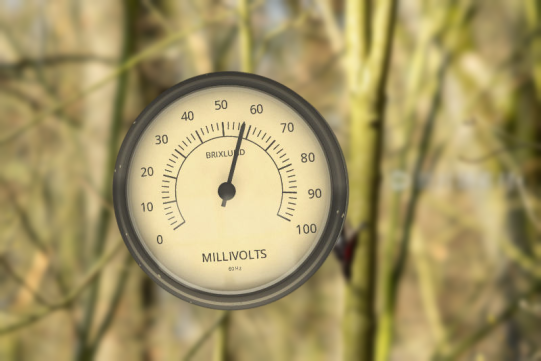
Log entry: 58 mV
